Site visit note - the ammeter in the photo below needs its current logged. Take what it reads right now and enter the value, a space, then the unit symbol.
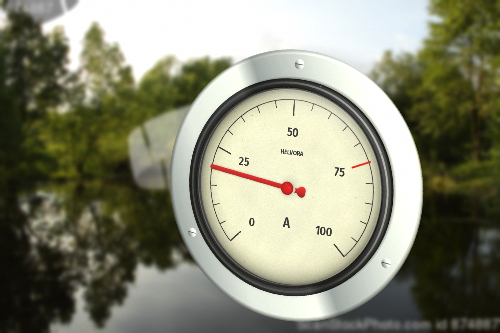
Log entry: 20 A
